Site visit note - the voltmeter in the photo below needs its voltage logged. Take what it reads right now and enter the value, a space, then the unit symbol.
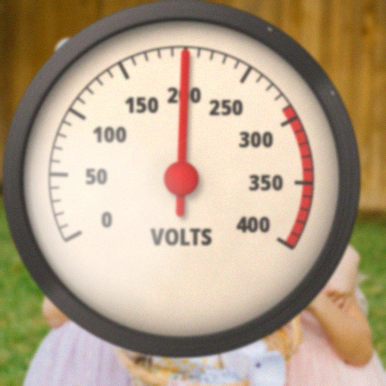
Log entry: 200 V
